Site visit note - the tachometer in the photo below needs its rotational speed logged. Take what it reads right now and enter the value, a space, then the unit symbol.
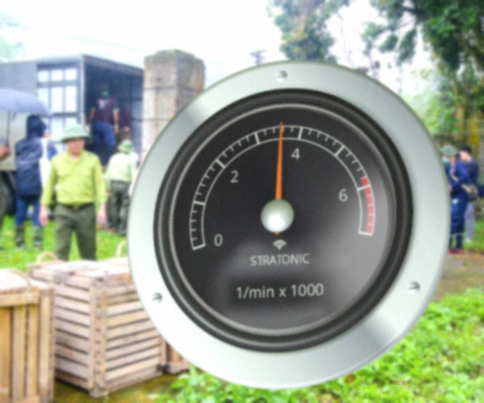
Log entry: 3600 rpm
